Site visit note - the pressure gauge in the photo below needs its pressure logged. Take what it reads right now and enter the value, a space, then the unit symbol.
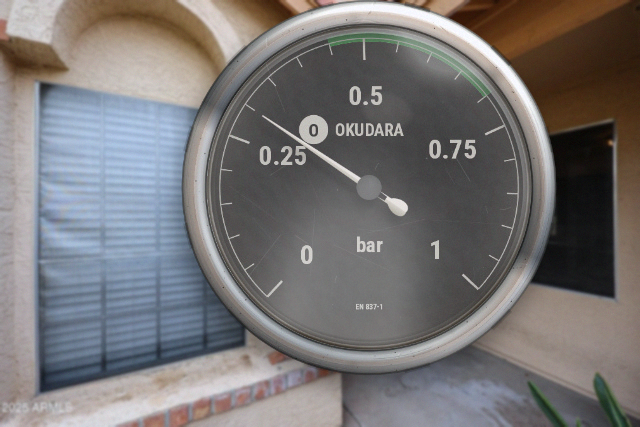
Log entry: 0.3 bar
